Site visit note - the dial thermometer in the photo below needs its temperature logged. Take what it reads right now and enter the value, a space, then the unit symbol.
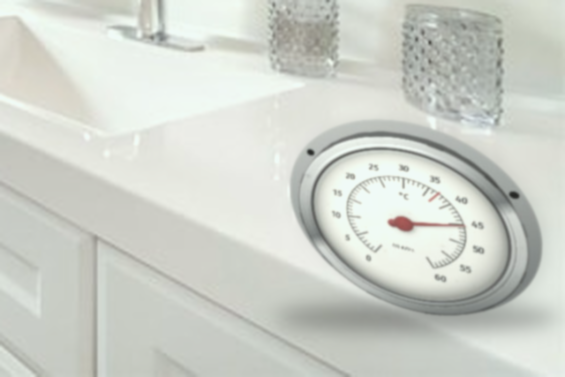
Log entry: 45 °C
